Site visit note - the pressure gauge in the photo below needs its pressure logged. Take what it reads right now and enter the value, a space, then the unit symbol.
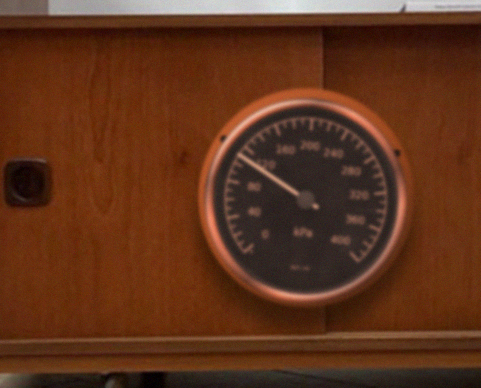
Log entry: 110 kPa
